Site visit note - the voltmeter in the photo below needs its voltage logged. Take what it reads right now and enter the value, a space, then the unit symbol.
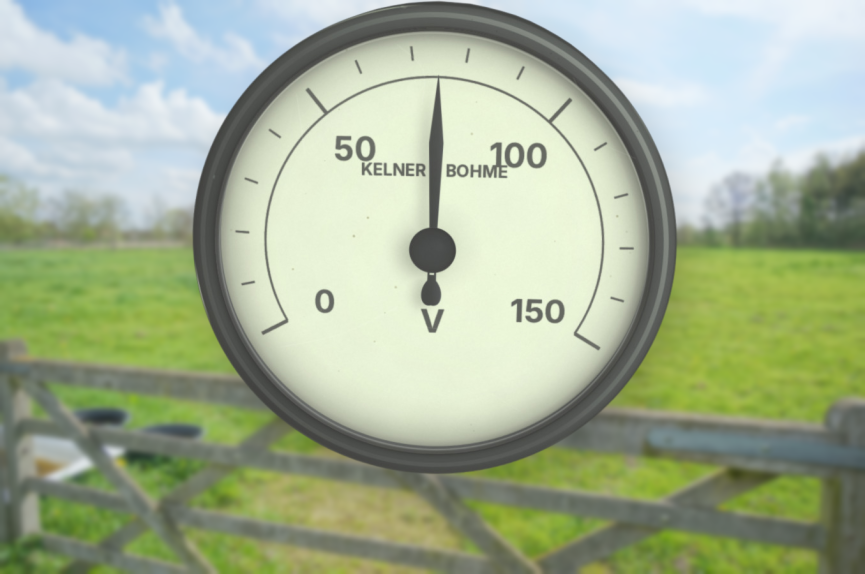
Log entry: 75 V
